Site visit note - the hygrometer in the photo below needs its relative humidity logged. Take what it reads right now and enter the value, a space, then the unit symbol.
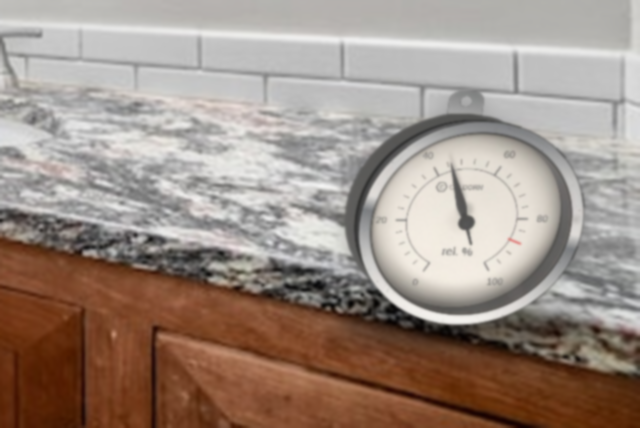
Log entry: 44 %
